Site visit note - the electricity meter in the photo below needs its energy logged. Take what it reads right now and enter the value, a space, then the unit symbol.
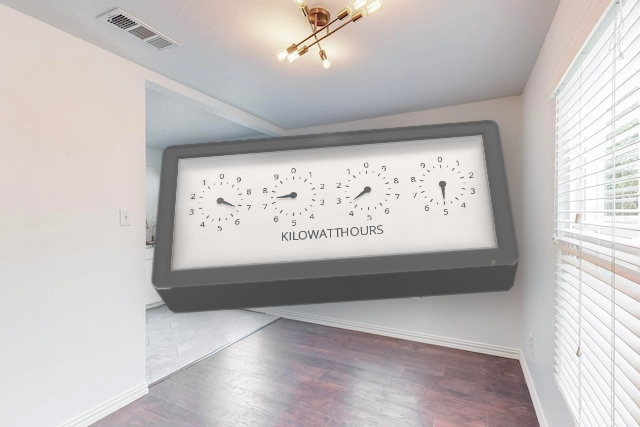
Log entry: 6735 kWh
